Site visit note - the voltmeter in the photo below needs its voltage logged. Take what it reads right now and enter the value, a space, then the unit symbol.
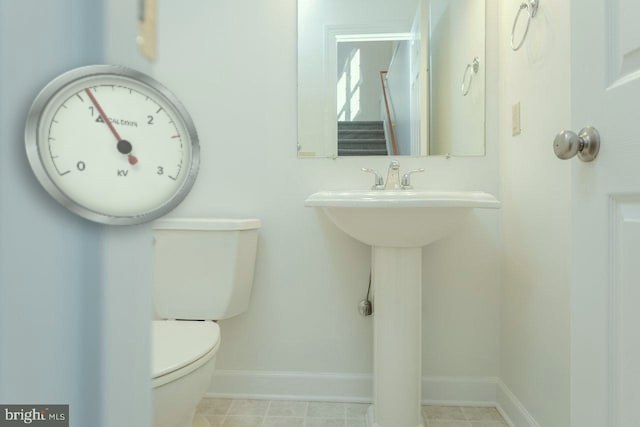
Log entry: 1.1 kV
